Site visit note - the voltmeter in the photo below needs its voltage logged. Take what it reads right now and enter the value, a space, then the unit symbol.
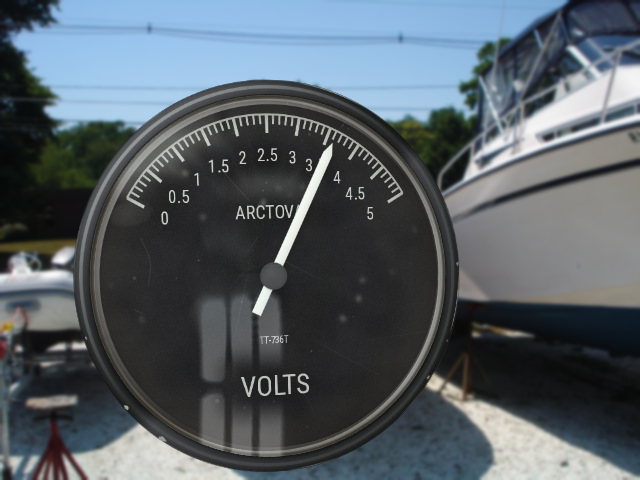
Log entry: 3.6 V
